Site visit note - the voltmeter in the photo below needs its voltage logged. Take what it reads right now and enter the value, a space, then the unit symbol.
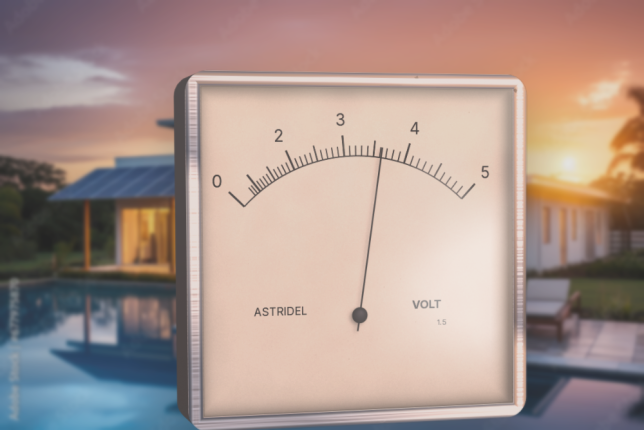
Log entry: 3.6 V
